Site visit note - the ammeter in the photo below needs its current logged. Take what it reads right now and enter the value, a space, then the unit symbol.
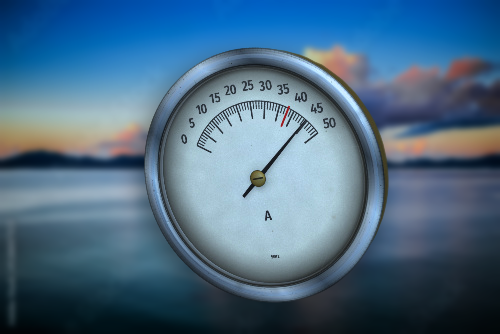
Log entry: 45 A
